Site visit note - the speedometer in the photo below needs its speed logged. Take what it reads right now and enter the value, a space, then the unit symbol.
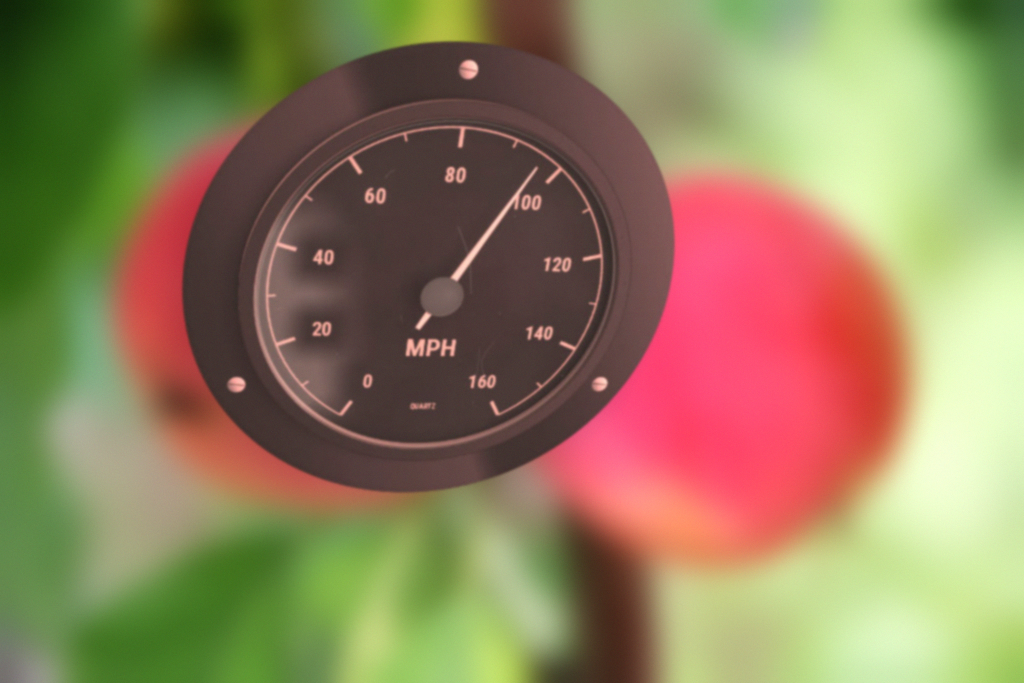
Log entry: 95 mph
